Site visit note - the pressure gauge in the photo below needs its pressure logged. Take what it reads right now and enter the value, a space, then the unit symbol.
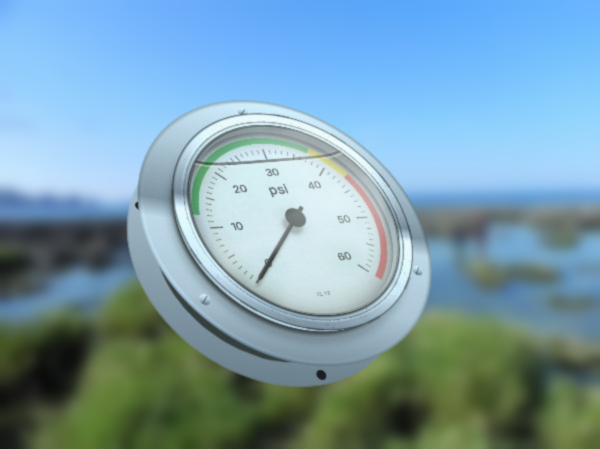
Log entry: 0 psi
